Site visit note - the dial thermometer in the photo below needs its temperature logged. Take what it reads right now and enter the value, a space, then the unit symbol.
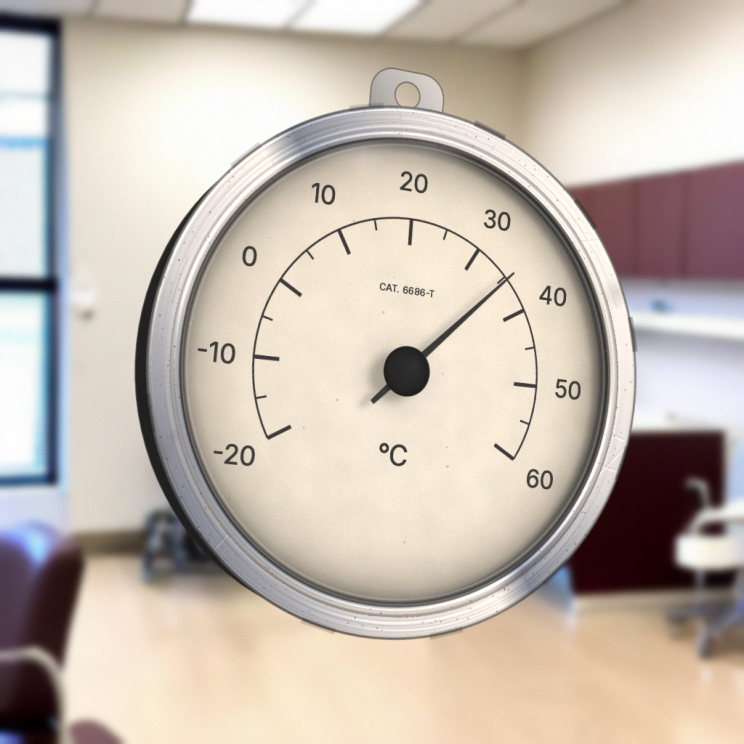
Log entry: 35 °C
